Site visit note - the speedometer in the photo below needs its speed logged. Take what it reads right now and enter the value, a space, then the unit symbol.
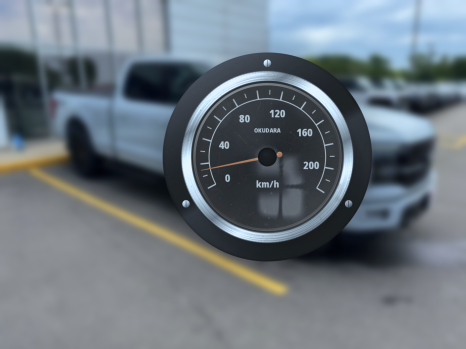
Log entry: 15 km/h
